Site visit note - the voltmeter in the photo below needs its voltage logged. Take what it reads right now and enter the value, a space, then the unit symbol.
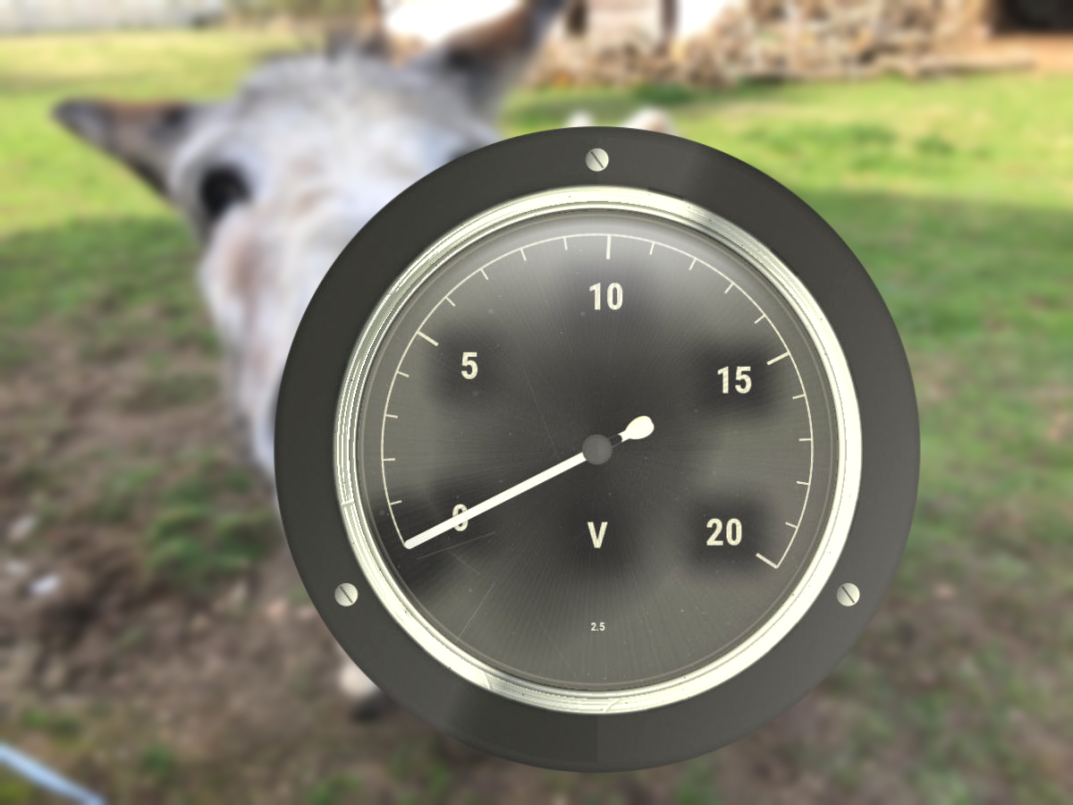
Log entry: 0 V
